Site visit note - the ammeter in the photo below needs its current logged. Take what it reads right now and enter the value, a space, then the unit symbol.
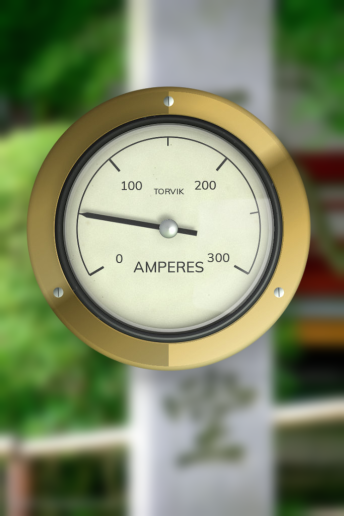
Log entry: 50 A
